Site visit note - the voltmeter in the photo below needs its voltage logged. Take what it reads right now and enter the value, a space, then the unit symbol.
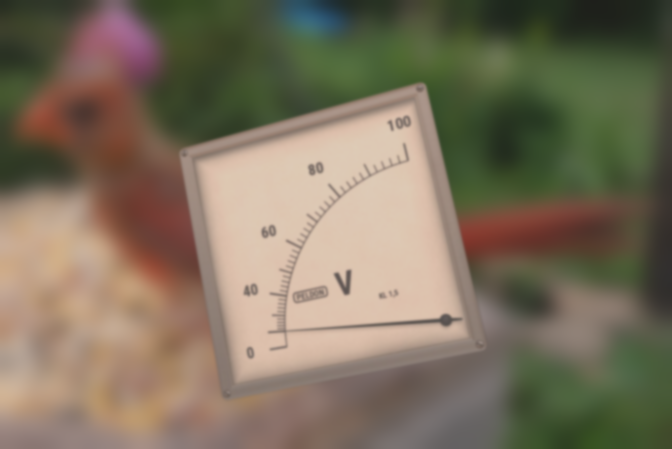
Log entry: 20 V
